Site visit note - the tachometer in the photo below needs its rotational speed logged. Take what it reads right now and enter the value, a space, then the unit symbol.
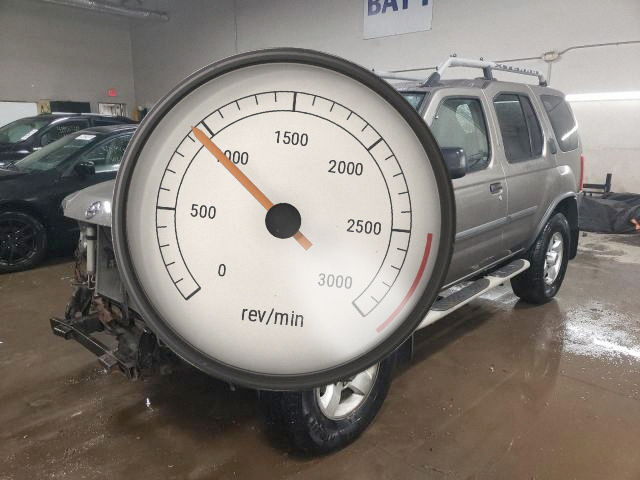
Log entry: 950 rpm
